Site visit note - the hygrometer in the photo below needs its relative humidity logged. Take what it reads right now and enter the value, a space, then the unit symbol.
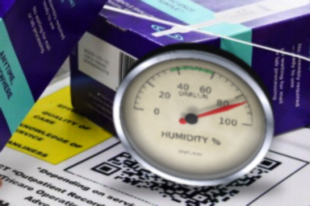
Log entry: 84 %
